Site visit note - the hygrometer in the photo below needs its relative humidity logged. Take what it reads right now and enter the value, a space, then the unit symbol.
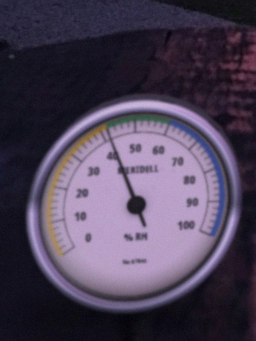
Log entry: 42 %
